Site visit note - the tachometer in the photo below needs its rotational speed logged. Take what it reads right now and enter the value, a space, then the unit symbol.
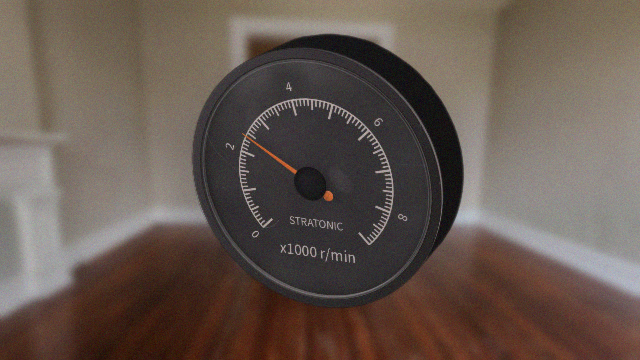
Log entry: 2500 rpm
